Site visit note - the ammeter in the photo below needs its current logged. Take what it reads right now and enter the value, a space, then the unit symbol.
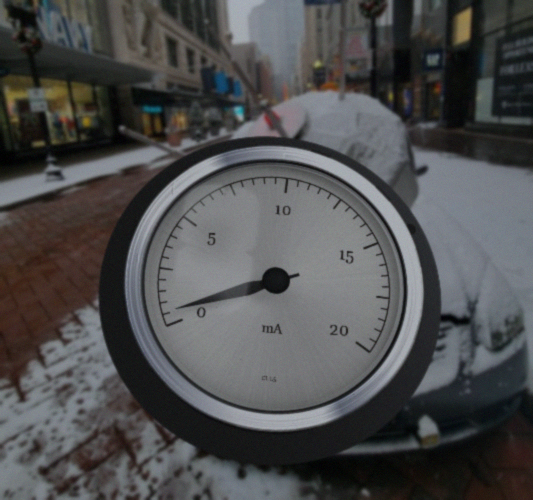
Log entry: 0.5 mA
